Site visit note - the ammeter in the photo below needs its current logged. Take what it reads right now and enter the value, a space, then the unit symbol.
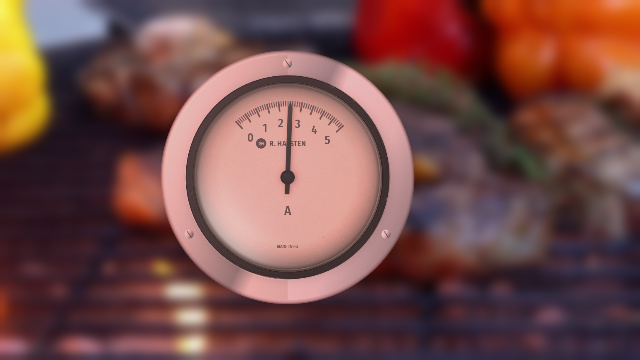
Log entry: 2.5 A
